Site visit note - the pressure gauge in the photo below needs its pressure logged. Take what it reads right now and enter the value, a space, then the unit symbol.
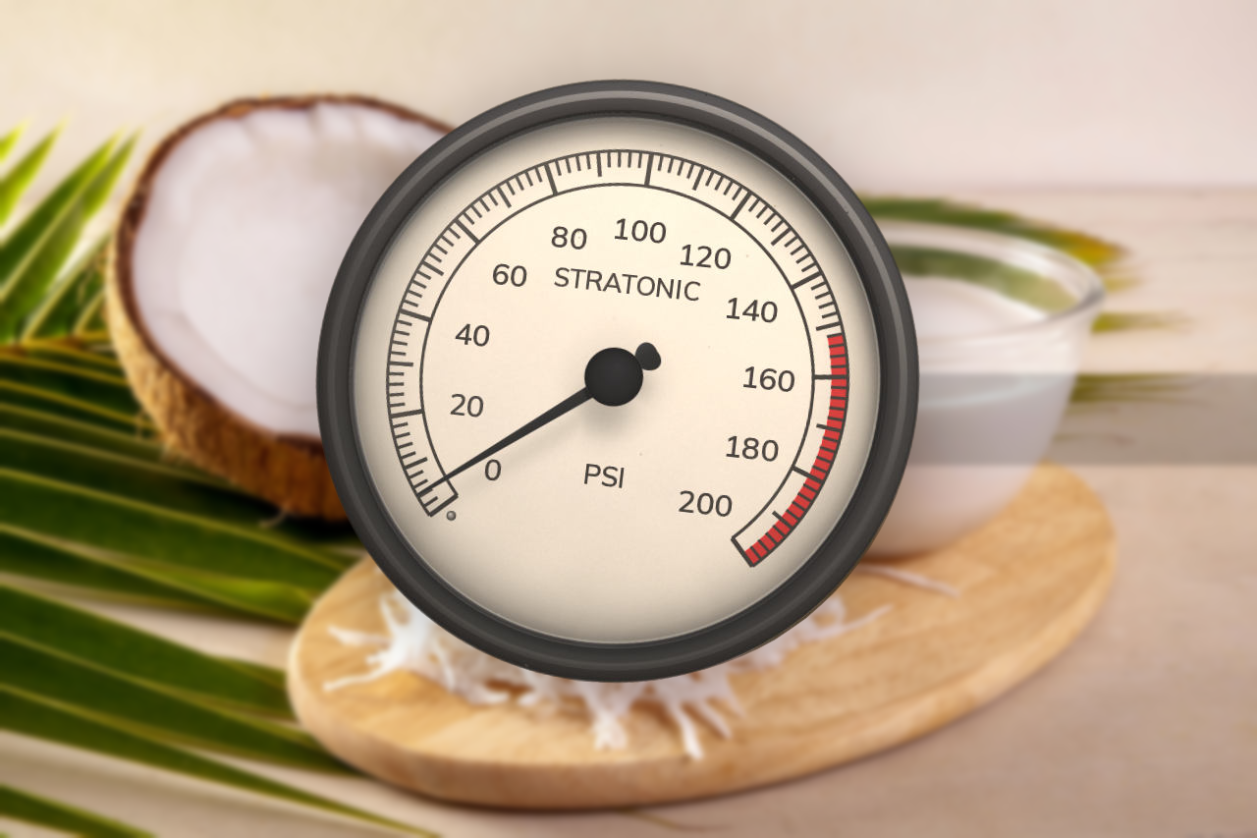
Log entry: 4 psi
